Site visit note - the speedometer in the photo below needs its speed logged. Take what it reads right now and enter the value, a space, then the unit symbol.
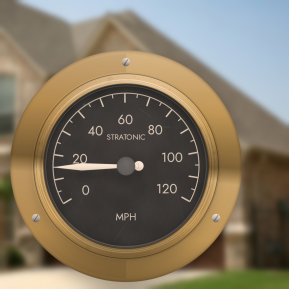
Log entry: 15 mph
